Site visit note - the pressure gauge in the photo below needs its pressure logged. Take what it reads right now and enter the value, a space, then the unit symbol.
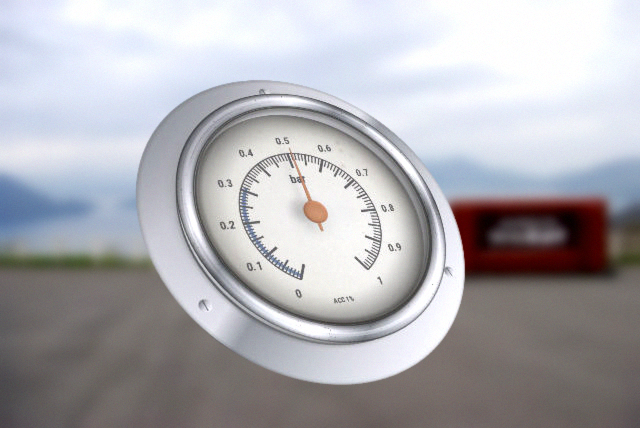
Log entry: 0.5 bar
